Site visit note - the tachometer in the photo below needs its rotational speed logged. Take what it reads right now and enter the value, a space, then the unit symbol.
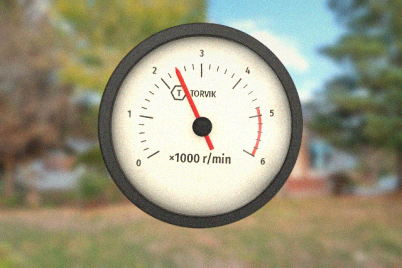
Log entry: 2400 rpm
